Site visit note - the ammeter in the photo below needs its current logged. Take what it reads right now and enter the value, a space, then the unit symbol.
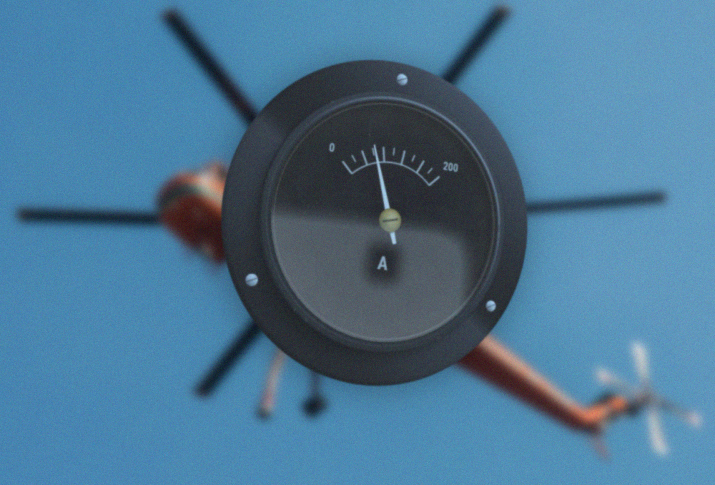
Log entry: 60 A
